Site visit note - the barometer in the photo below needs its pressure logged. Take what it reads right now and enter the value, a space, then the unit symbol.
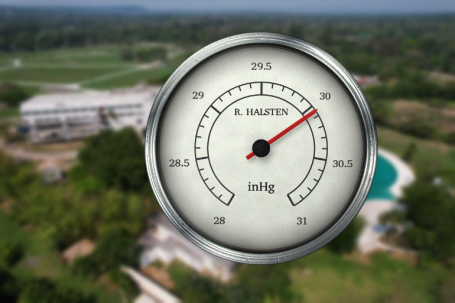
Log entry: 30.05 inHg
